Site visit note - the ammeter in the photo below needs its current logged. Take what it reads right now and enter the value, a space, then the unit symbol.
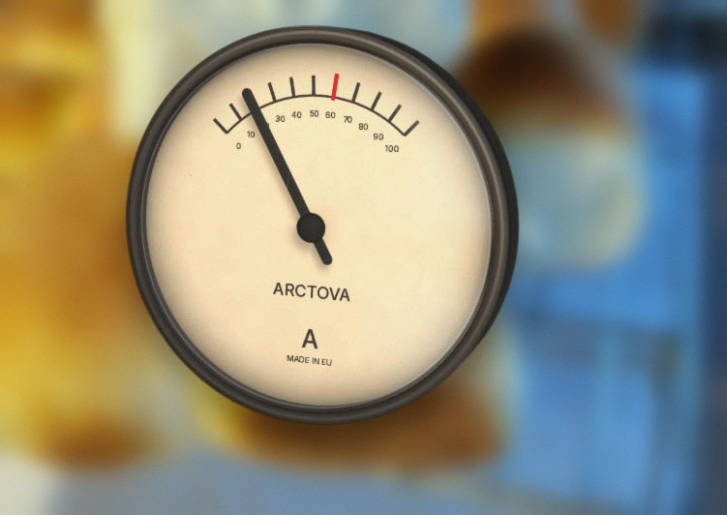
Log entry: 20 A
